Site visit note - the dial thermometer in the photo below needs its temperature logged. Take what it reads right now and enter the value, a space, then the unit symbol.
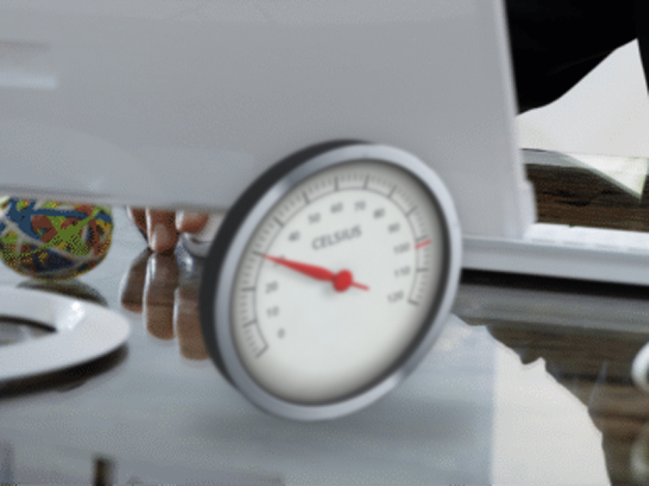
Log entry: 30 °C
